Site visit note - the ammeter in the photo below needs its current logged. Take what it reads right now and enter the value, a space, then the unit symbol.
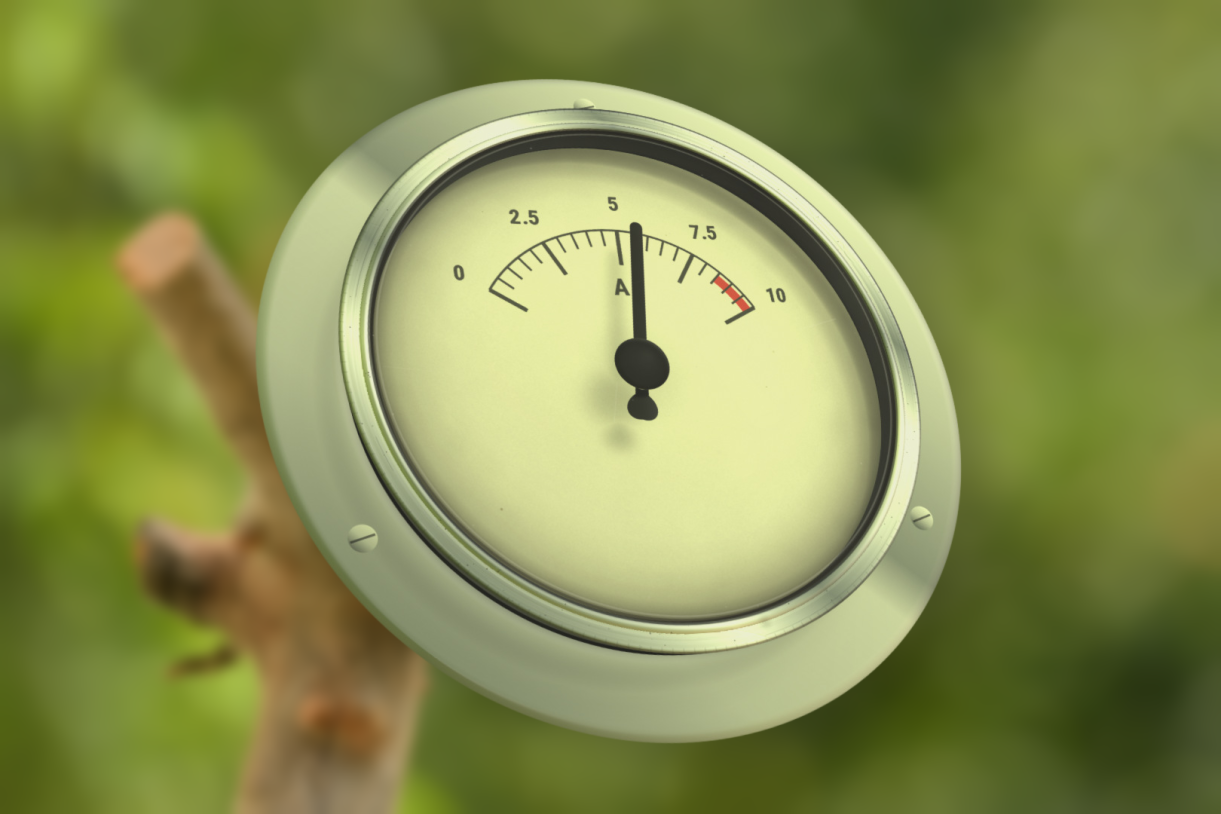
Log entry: 5.5 A
